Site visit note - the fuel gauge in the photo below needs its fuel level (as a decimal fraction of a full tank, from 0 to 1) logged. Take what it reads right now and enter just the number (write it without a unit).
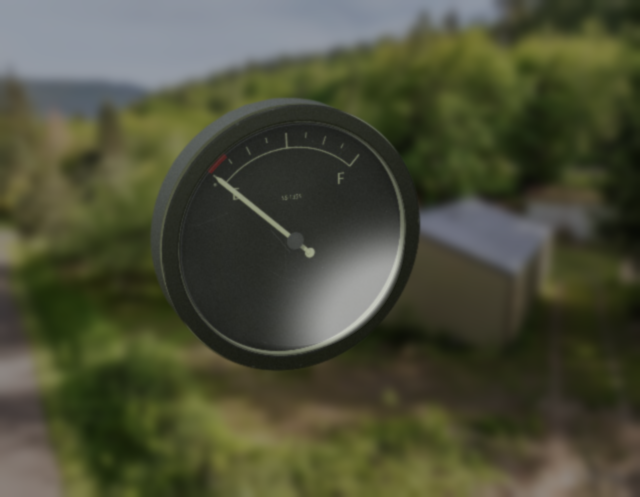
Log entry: 0
